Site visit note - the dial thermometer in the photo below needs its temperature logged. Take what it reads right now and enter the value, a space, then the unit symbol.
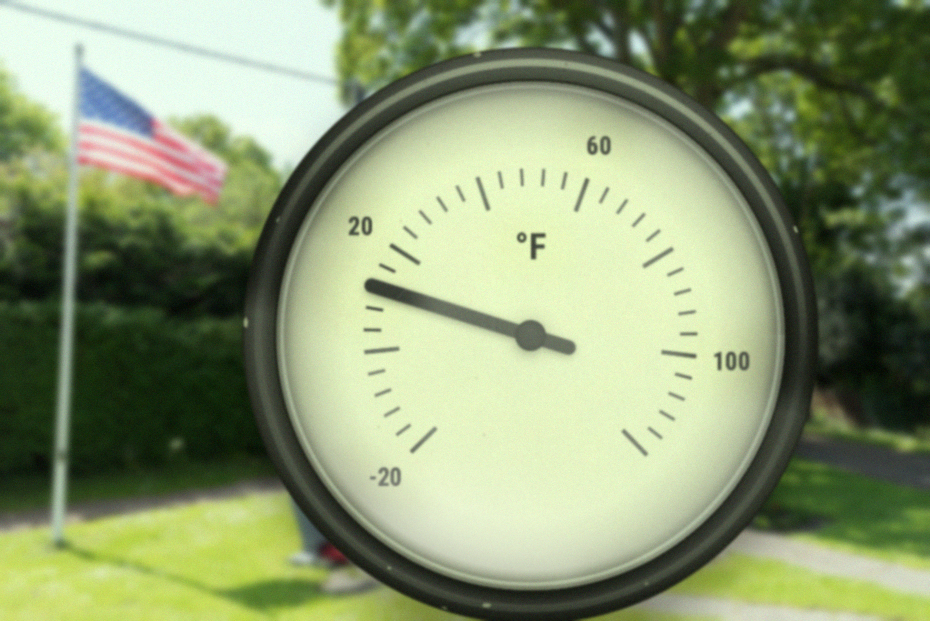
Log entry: 12 °F
